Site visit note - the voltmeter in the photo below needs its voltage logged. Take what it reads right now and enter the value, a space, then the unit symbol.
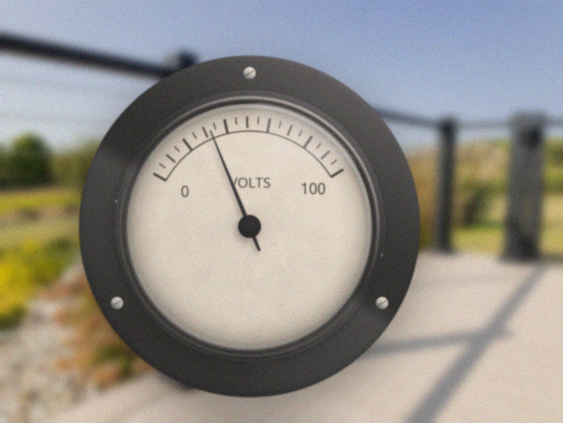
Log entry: 32.5 V
